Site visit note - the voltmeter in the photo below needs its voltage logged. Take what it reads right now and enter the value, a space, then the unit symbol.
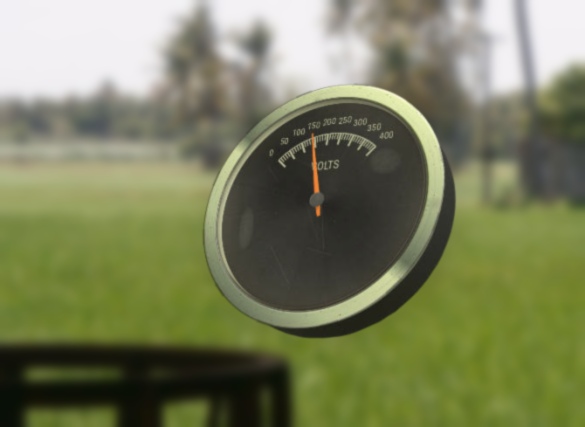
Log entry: 150 V
